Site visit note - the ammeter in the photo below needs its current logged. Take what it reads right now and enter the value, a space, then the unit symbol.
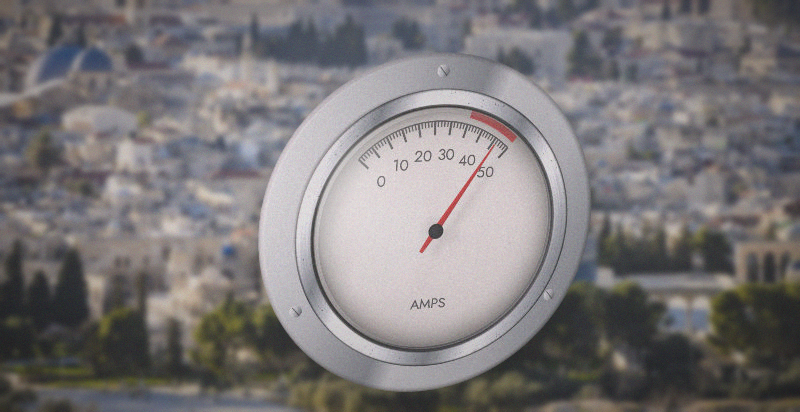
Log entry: 45 A
